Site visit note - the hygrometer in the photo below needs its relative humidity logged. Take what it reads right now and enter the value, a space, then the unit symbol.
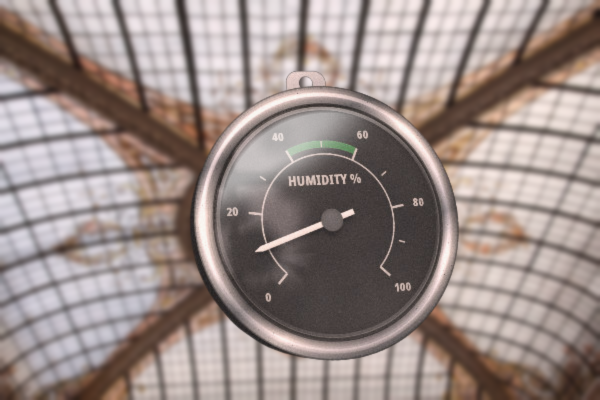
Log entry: 10 %
